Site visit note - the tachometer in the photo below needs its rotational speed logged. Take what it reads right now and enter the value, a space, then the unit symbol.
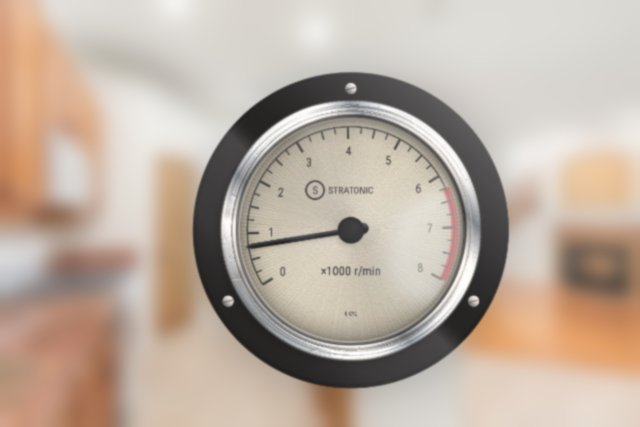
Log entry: 750 rpm
